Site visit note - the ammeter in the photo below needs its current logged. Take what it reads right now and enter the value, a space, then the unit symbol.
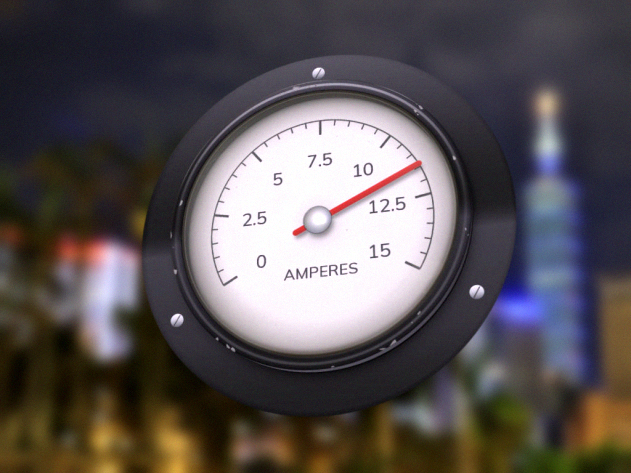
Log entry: 11.5 A
